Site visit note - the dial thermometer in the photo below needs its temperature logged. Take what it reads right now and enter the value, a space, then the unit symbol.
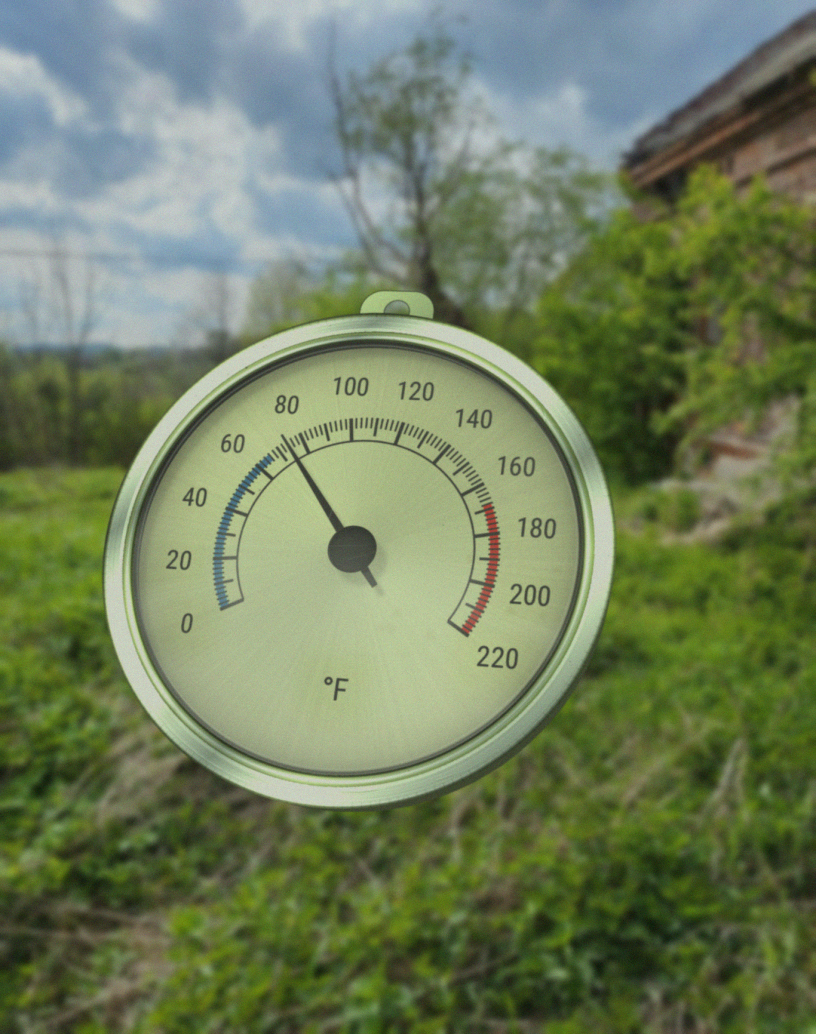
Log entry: 74 °F
